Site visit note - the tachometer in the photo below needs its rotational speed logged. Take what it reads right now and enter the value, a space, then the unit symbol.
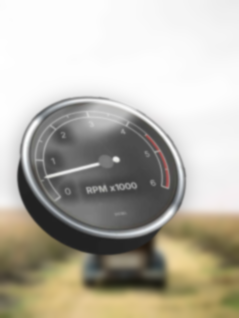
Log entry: 500 rpm
